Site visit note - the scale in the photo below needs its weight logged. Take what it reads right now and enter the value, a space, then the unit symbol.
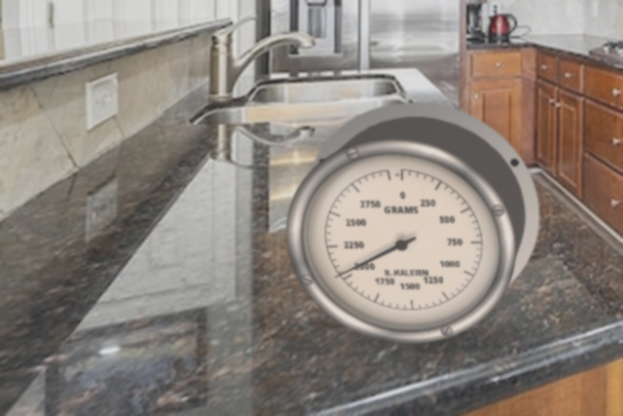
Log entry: 2050 g
